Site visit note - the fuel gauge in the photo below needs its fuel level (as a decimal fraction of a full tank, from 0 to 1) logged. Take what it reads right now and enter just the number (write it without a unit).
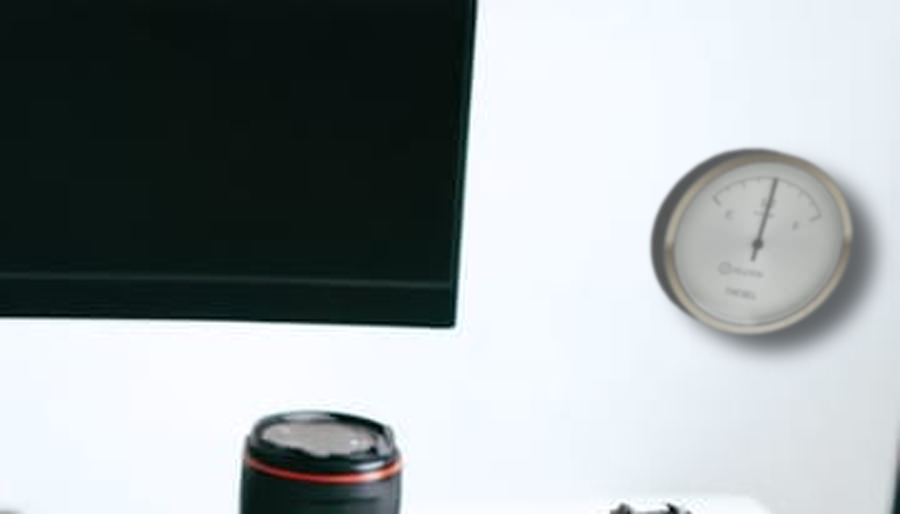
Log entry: 0.5
